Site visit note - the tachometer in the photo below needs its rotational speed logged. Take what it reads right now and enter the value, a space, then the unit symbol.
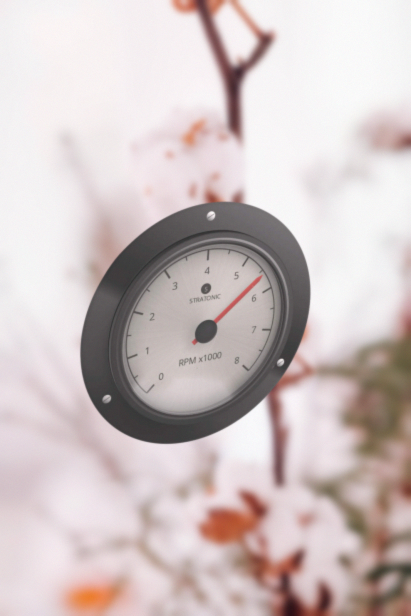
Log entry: 5500 rpm
